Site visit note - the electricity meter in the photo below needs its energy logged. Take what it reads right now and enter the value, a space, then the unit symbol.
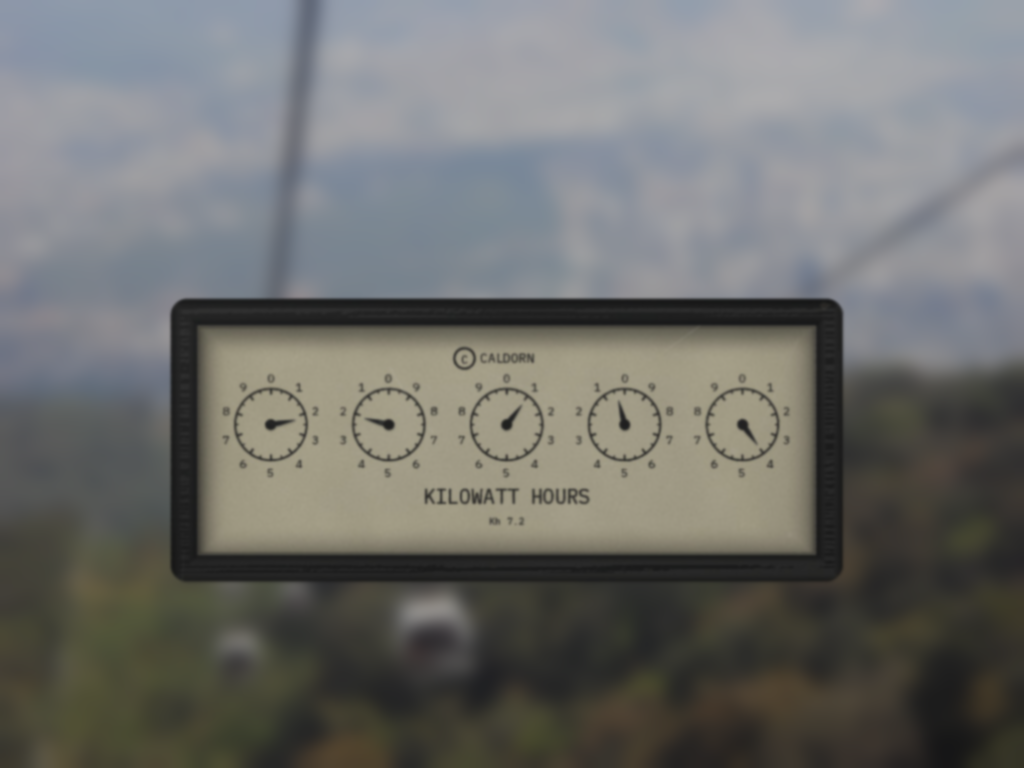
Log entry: 22104 kWh
